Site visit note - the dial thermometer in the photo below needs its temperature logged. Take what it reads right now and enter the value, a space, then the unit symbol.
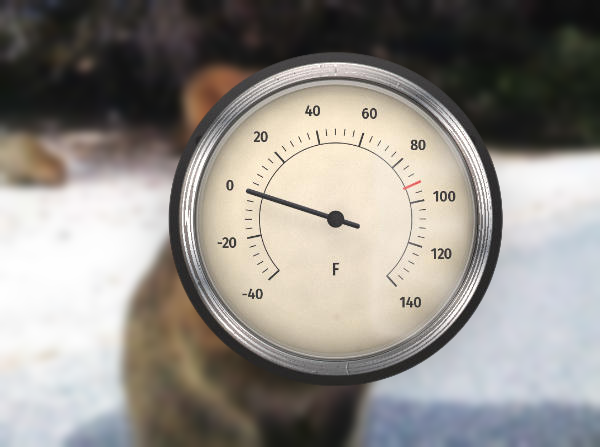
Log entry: 0 °F
